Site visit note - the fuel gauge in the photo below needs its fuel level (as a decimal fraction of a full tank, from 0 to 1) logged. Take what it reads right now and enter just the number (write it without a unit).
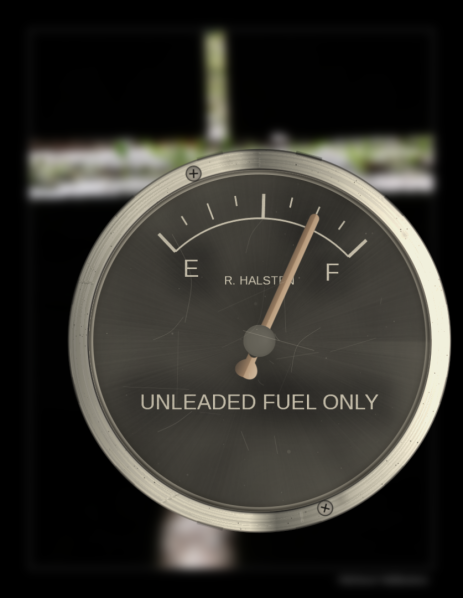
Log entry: 0.75
